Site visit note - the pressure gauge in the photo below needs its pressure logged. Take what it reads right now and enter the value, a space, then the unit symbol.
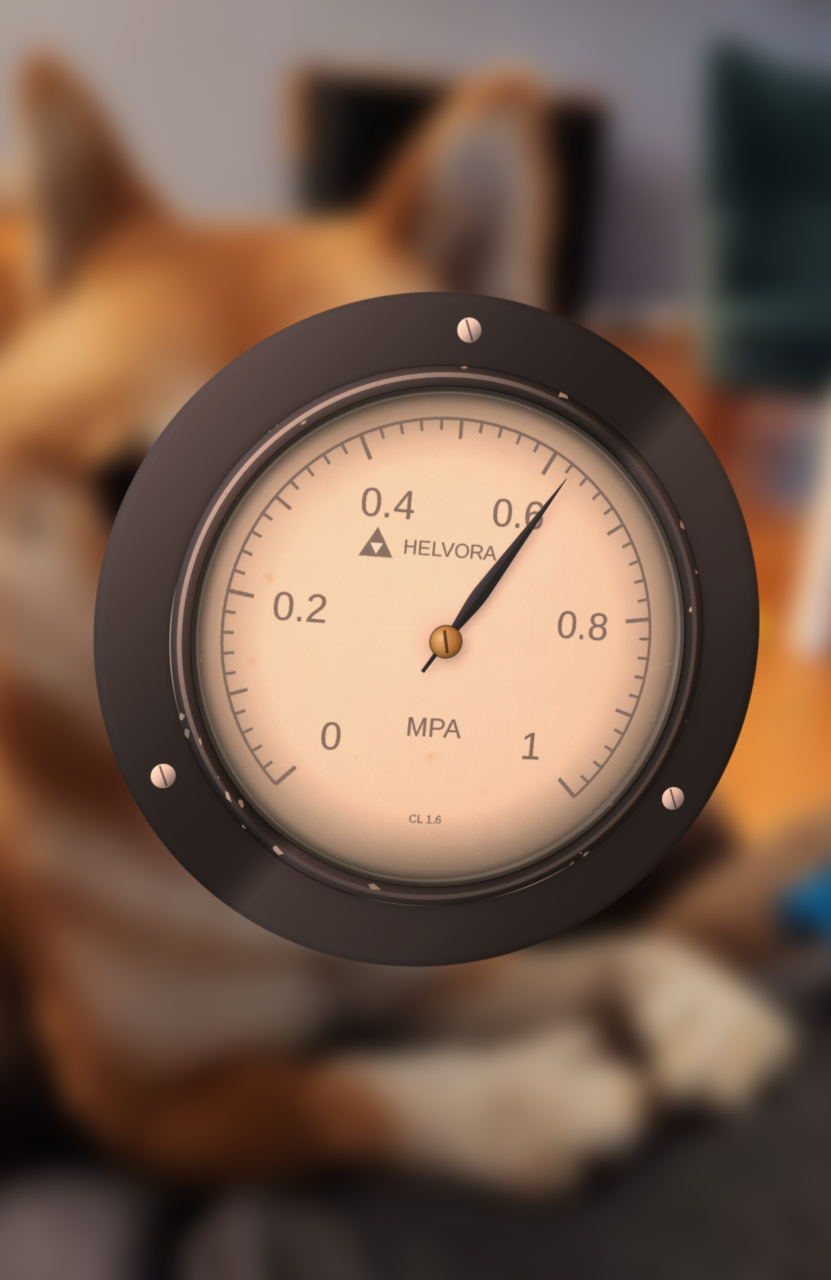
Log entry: 0.62 MPa
